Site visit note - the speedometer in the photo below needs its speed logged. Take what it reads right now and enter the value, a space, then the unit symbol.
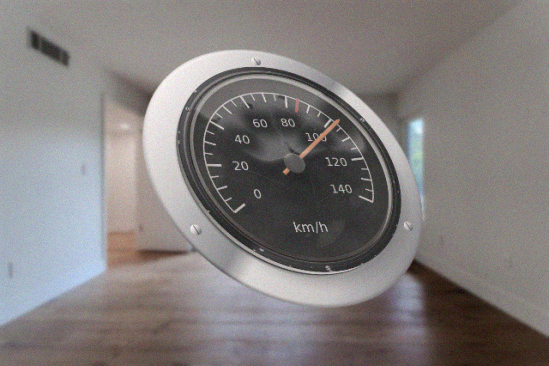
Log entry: 102.5 km/h
